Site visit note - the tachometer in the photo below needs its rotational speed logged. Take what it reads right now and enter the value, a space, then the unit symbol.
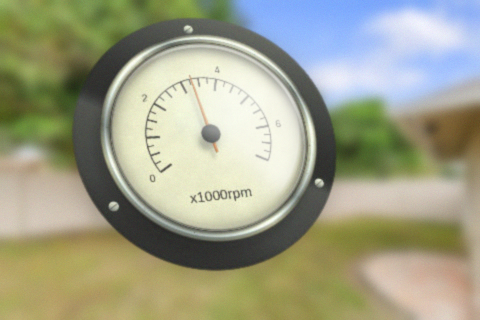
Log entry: 3250 rpm
